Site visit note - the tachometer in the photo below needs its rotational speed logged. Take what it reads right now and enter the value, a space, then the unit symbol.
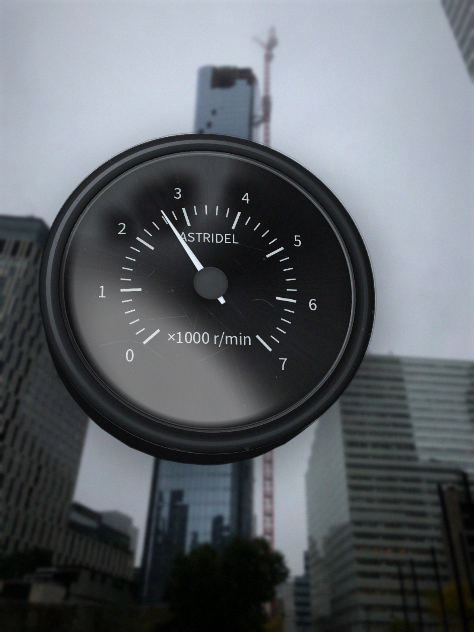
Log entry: 2600 rpm
